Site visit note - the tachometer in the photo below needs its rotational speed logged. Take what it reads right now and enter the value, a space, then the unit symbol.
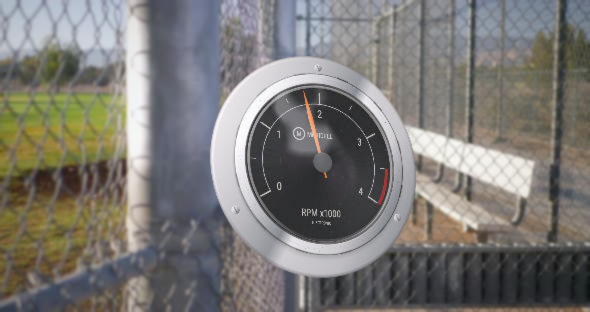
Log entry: 1750 rpm
